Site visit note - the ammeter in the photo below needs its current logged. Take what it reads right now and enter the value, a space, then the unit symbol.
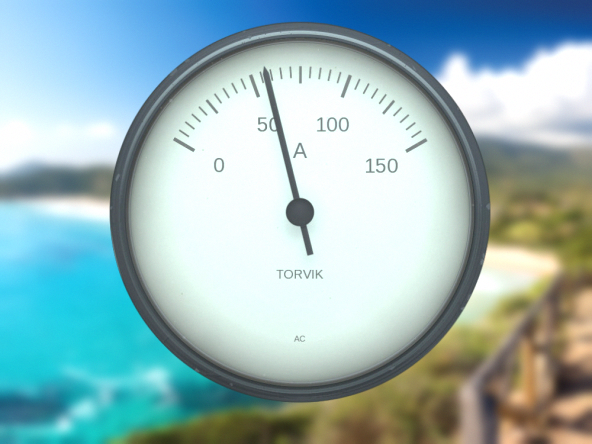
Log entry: 57.5 A
